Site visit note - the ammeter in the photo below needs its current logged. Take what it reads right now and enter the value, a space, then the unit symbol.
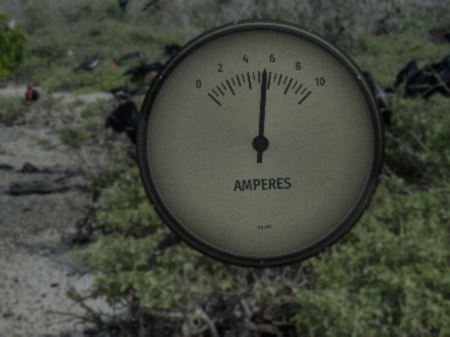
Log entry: 5.5 A
